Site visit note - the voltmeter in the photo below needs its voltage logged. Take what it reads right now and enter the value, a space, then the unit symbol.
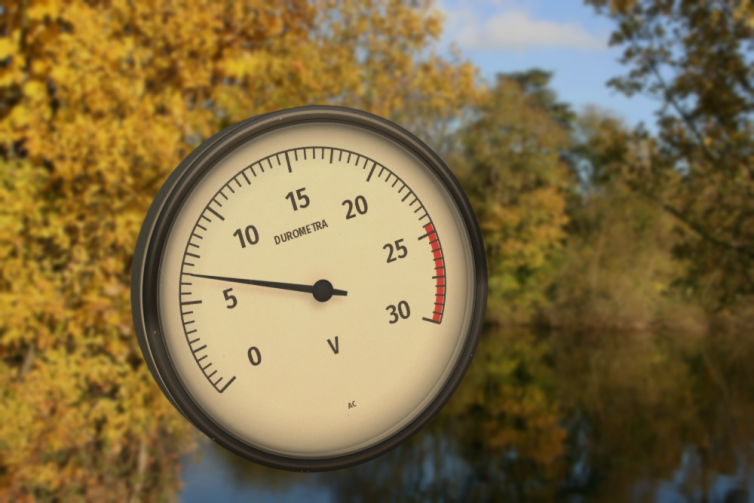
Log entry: 6.5 V
